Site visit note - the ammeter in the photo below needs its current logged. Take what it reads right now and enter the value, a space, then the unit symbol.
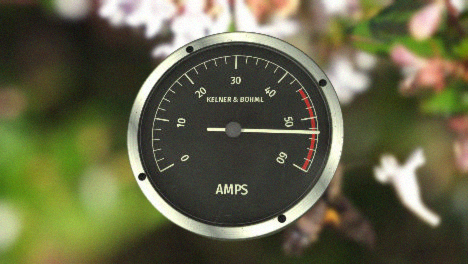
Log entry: 53 A
